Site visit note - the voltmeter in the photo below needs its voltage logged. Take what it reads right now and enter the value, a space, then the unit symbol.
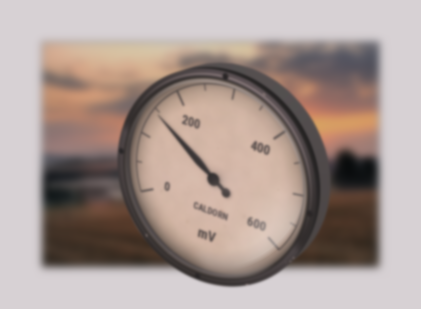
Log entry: 150 mV
